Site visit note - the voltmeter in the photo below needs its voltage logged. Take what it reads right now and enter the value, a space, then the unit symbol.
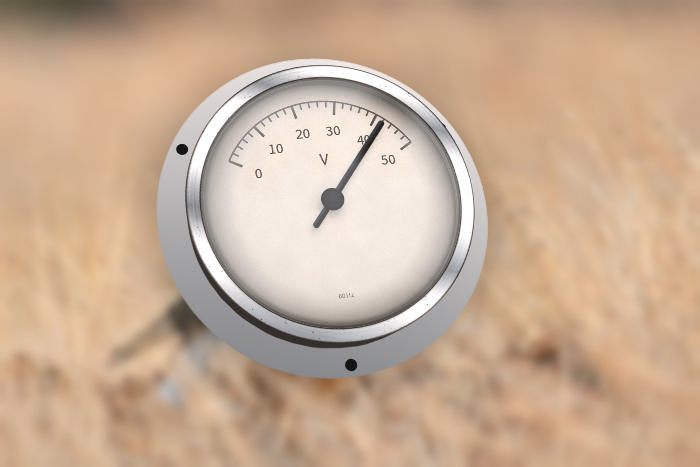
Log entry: 42 V
